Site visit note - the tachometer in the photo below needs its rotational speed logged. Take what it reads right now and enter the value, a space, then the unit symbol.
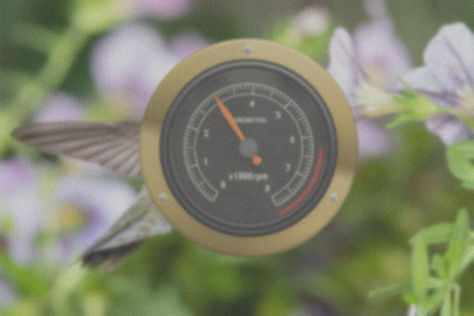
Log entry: 3000 rpm
